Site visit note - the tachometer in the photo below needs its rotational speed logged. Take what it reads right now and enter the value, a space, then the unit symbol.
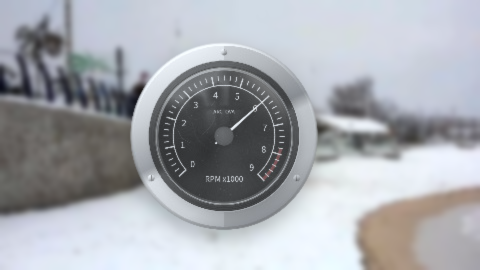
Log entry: 6000 rpm
